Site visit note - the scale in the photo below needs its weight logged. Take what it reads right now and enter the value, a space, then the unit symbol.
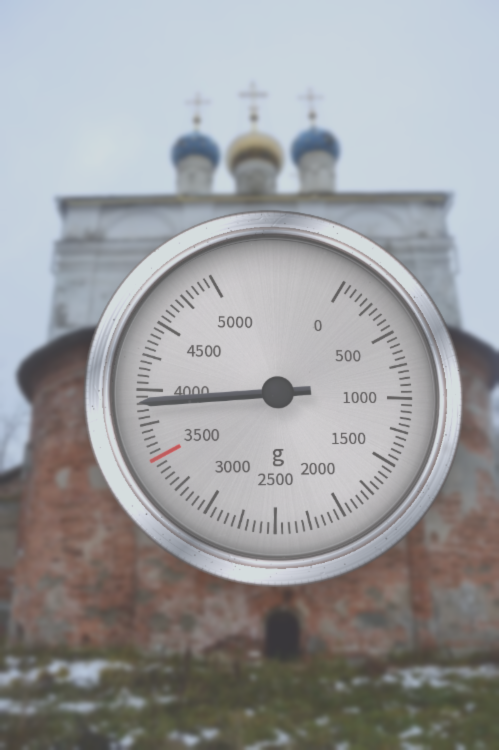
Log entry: 3900 g
